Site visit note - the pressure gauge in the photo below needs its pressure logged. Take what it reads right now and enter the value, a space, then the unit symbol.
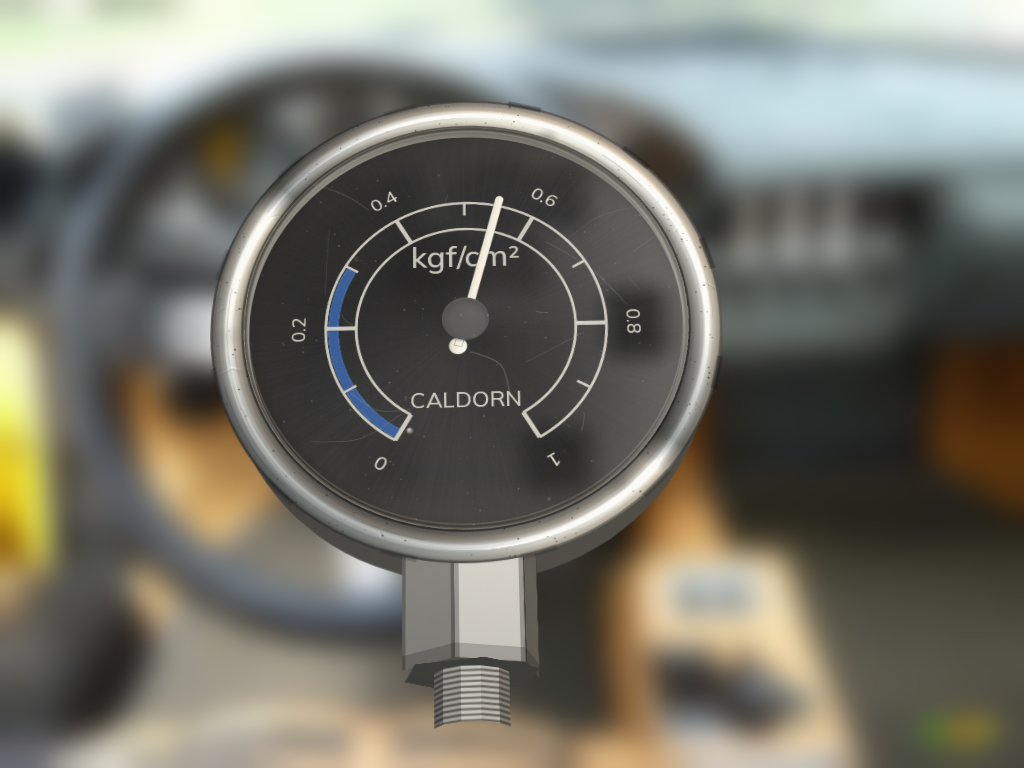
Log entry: 0.55 kg/cm²
